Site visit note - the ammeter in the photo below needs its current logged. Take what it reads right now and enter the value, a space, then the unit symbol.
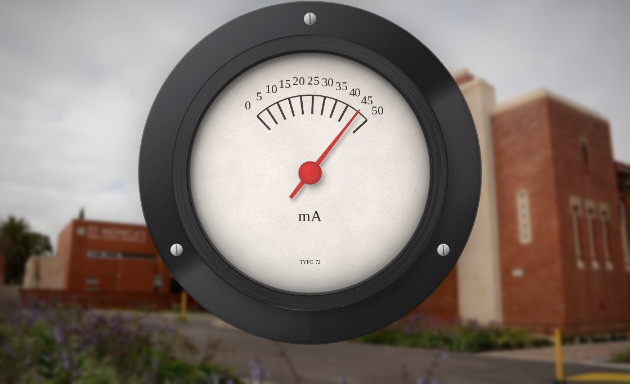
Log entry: 45 mA
